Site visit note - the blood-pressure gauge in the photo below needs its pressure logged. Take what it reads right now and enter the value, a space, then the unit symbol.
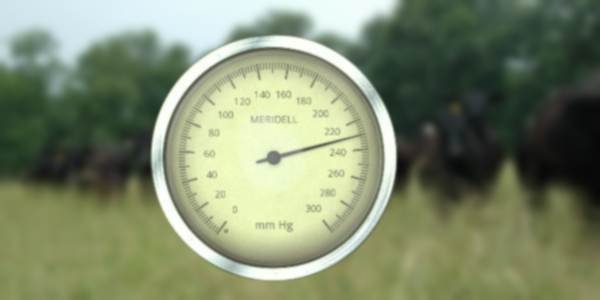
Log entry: 230 mmHg
